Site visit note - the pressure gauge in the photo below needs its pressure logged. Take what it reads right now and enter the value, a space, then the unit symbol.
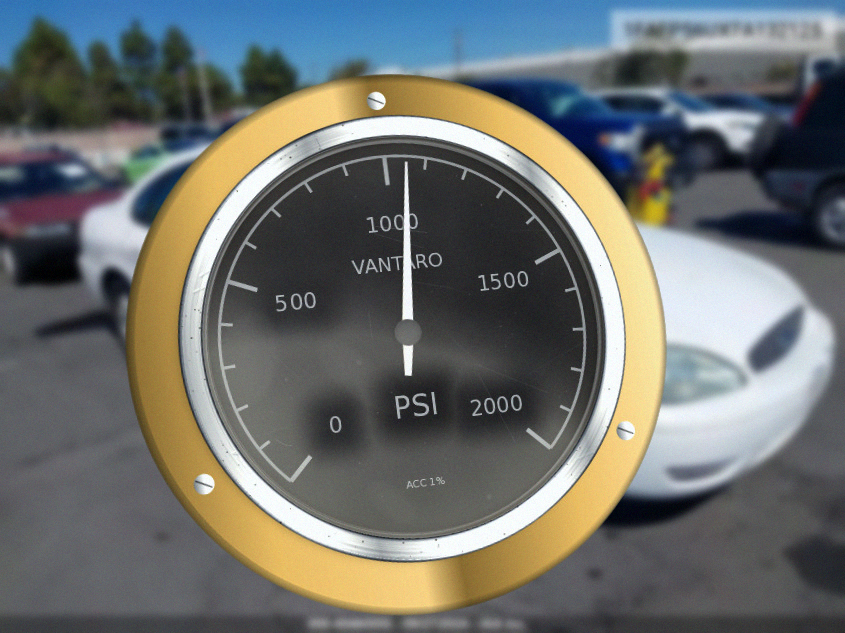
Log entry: 1050 psi
